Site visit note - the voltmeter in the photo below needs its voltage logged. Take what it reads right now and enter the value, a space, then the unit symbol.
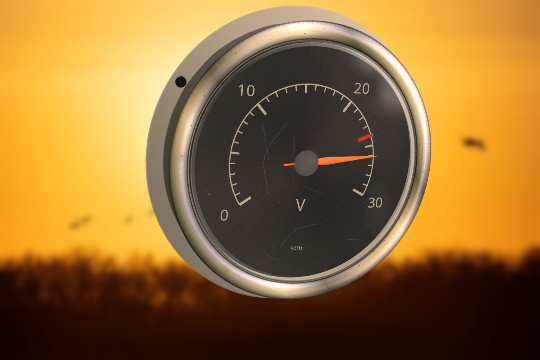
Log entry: 26 V
